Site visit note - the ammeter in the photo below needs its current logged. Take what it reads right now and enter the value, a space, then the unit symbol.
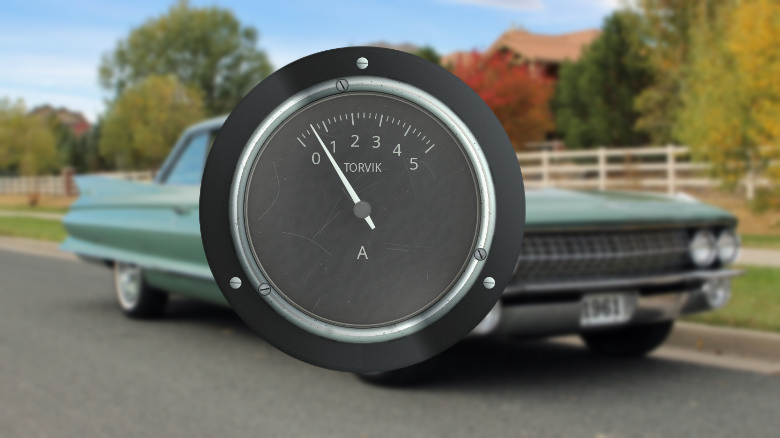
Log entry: 0.6 A
